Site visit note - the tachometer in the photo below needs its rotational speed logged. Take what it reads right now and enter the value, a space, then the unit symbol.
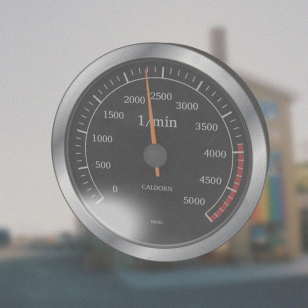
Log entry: 2300 rpm
